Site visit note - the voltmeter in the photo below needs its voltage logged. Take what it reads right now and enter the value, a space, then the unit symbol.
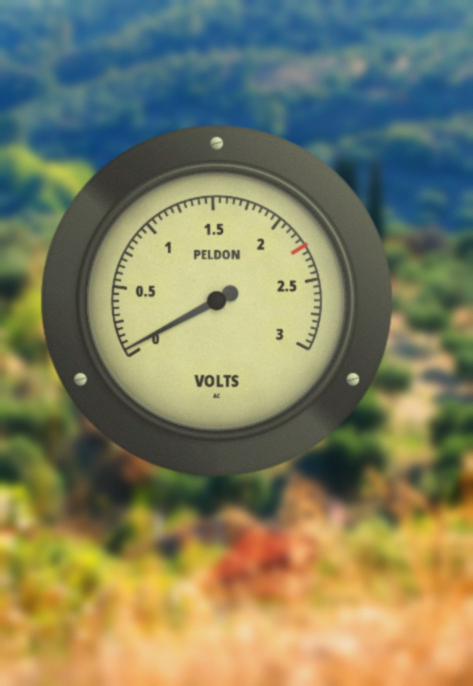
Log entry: 0.05 V
